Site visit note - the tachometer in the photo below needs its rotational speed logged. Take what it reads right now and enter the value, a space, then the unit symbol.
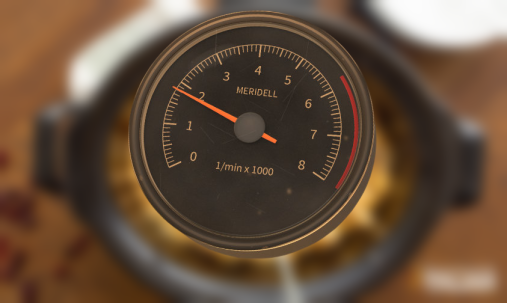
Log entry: 1800 rpm
